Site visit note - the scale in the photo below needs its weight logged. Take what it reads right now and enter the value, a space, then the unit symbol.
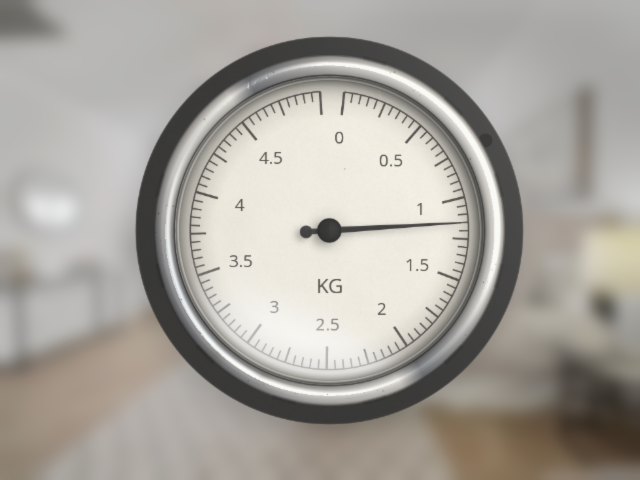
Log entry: 1.15 kg
